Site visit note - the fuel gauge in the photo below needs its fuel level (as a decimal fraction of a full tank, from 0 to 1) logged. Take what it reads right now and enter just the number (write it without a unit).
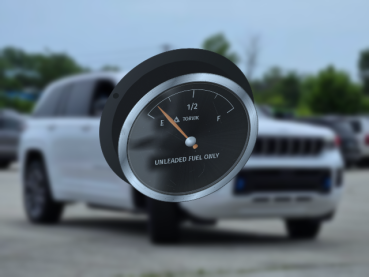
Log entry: 0.125
